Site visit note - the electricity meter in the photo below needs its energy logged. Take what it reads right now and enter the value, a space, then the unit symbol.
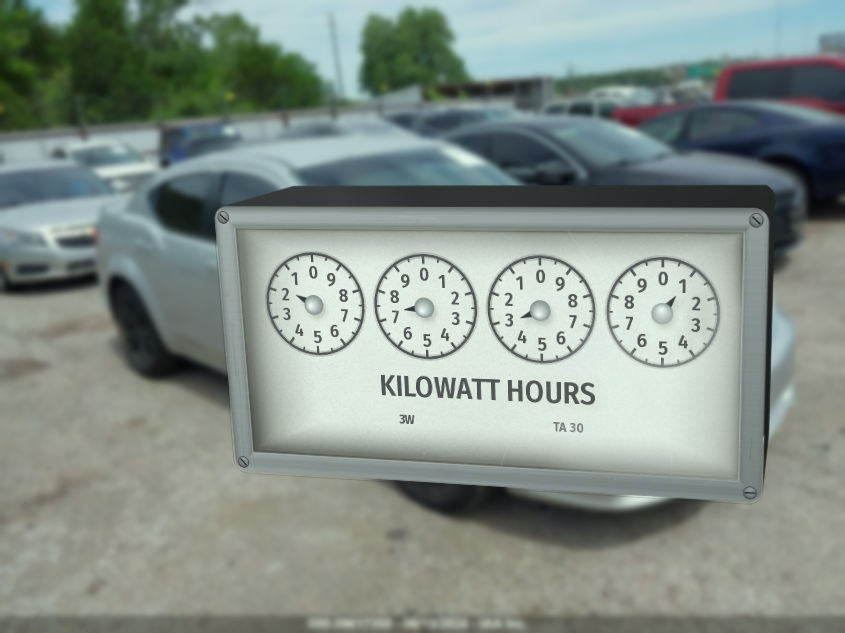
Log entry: 1731 kWh
